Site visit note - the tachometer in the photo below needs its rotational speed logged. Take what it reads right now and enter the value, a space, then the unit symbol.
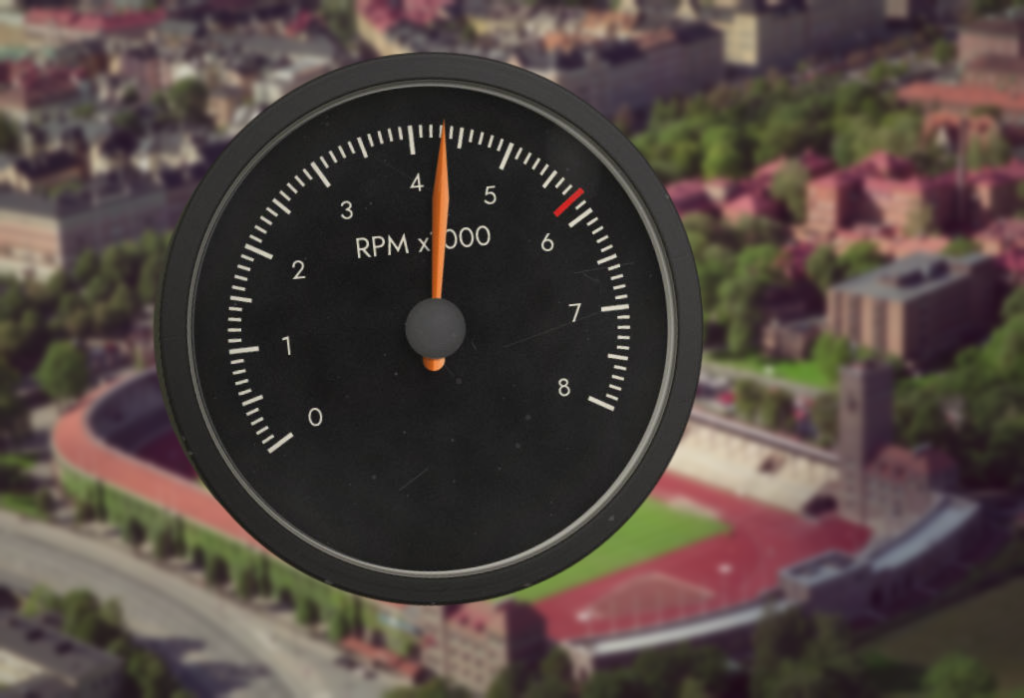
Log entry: 4300 rpm
